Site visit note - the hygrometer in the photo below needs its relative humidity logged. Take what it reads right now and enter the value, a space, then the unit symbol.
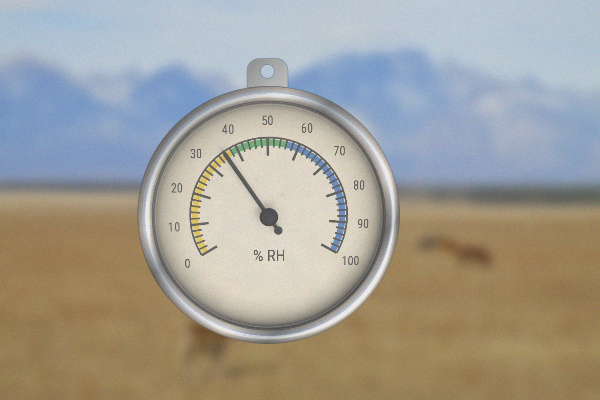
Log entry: 36 %
